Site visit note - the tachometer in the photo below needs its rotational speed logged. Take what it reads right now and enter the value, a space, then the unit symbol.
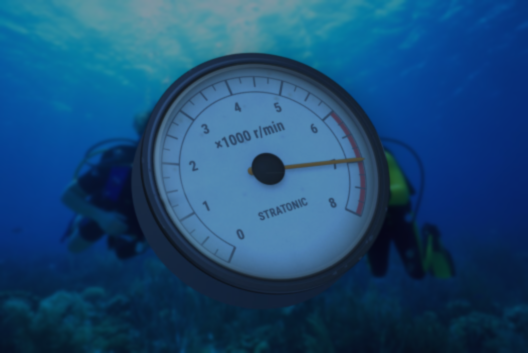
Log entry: 7000 rpm
